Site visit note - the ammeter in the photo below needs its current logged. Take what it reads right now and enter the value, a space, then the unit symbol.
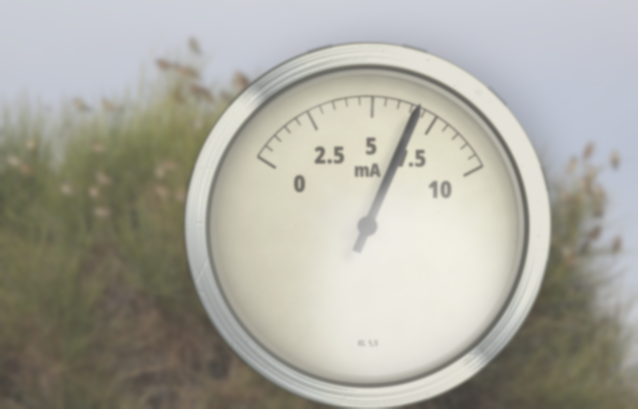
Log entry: 6.75 mA
